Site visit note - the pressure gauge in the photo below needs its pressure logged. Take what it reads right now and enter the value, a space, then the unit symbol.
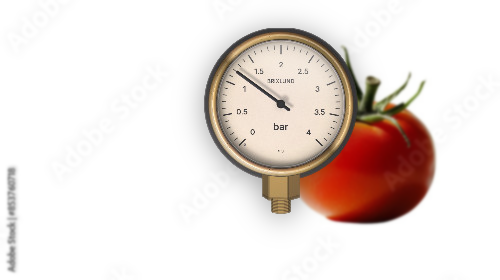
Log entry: 1.2 bar
